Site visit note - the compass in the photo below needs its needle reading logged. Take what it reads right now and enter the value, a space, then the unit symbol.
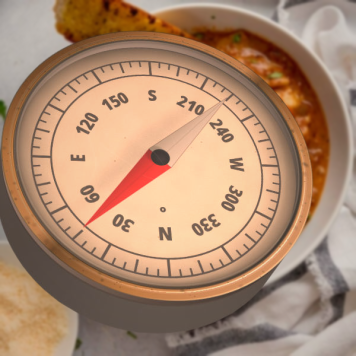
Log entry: 45 °
